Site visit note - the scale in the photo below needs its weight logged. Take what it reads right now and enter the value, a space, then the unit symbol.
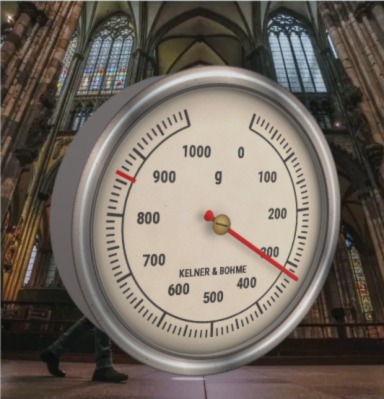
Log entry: 320 g
